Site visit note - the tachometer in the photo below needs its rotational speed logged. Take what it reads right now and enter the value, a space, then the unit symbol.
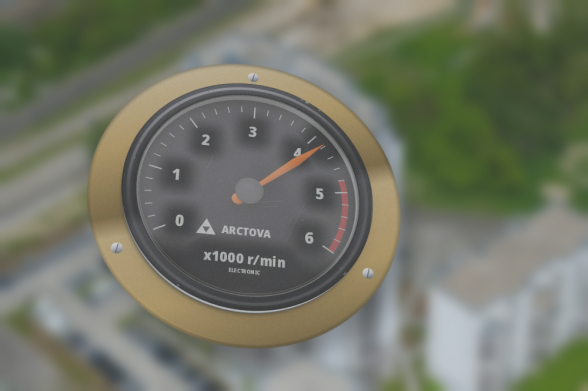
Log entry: 4200 rpm
